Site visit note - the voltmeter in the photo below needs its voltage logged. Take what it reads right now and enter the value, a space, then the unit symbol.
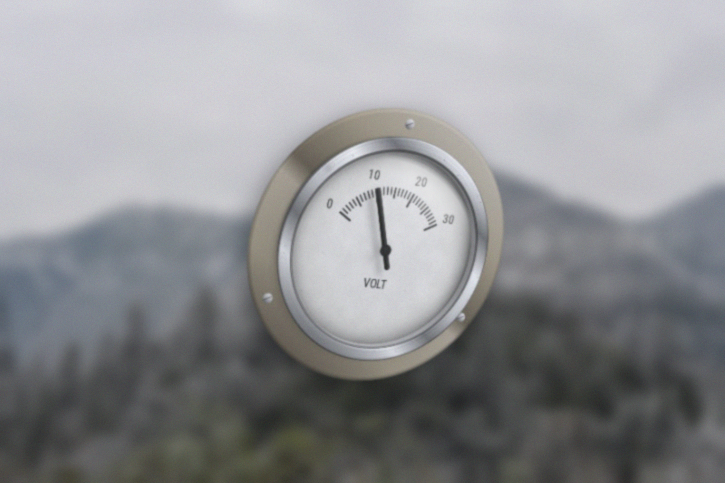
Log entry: 10 V
